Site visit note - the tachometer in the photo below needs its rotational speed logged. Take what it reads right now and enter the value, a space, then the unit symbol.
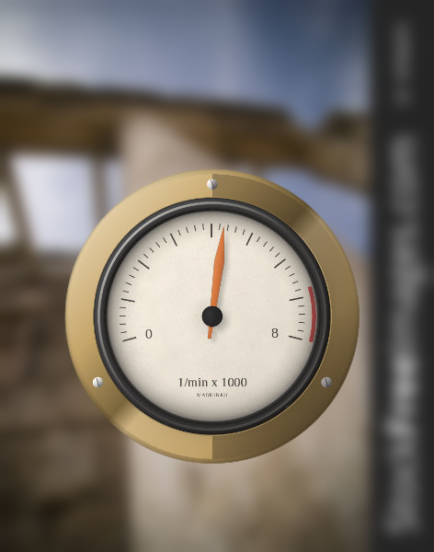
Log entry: 4300 rpm
